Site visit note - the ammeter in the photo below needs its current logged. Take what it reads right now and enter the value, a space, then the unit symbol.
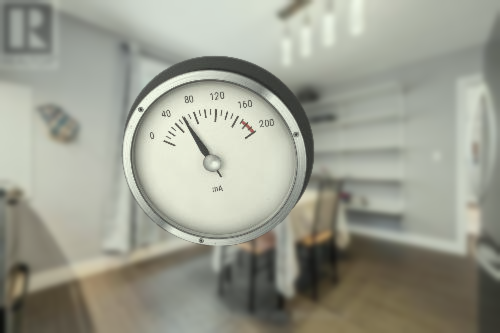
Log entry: 60 mA
